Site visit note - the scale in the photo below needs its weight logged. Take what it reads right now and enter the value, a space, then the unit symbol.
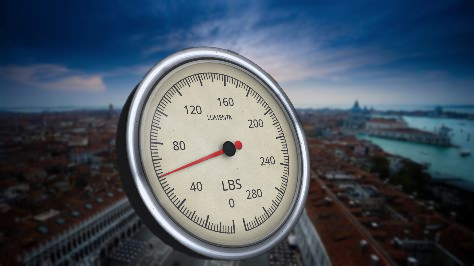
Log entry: 60 lb
